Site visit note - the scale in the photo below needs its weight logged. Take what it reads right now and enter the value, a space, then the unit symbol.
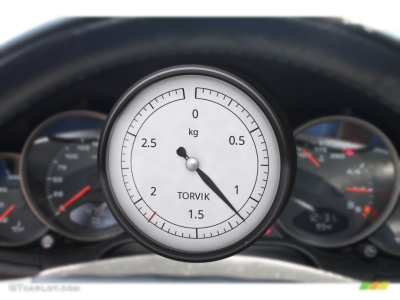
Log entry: 1.15 kg
